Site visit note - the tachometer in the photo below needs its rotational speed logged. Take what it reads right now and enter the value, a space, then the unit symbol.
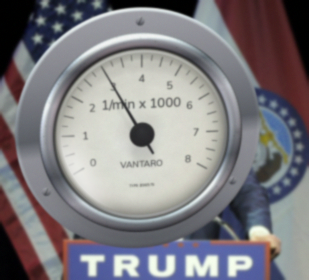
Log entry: 3000 rpm
